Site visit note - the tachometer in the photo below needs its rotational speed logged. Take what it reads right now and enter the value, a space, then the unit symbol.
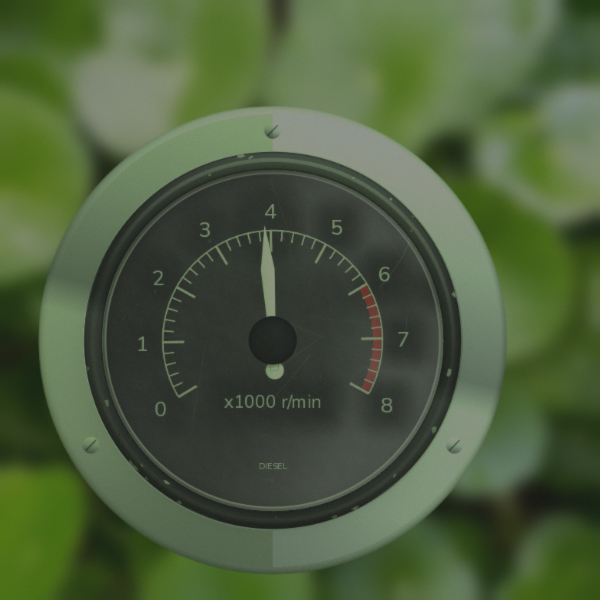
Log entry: 3900 rpm
